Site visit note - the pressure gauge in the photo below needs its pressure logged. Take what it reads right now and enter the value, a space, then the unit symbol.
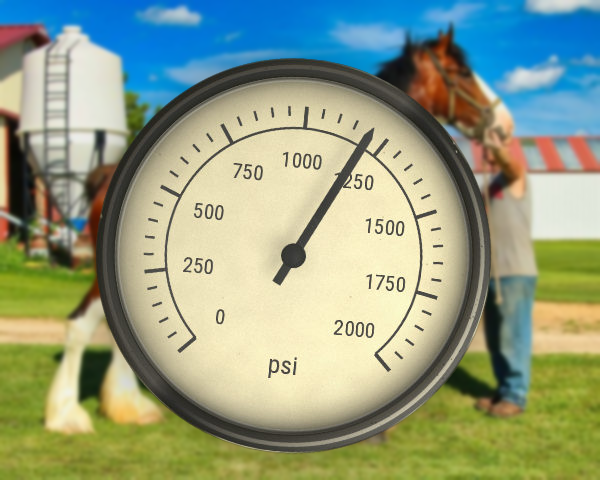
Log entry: 1200 psi
